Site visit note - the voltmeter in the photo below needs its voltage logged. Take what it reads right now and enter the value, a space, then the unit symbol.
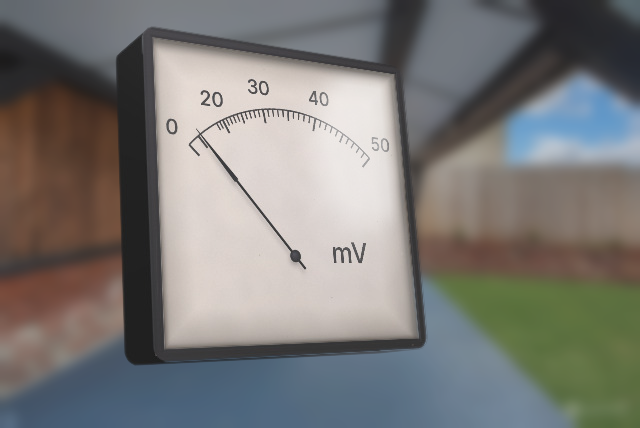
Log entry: 10 mV
